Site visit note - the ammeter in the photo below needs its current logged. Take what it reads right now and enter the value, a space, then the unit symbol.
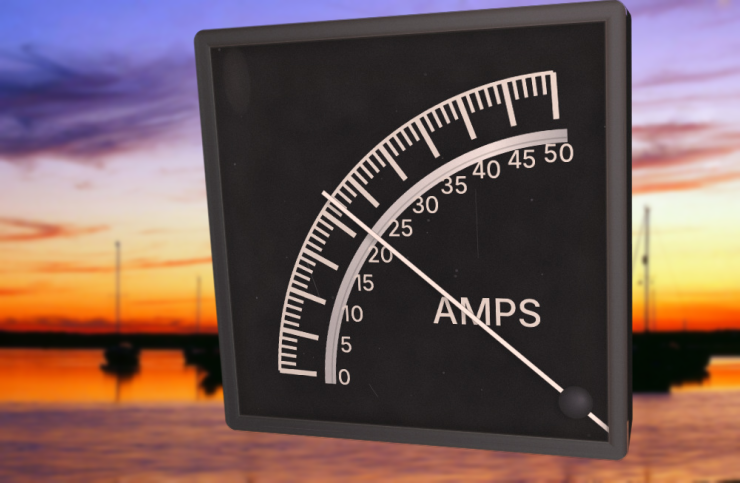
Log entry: 22 A
